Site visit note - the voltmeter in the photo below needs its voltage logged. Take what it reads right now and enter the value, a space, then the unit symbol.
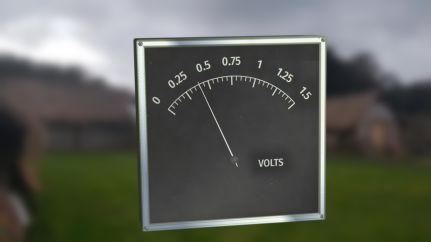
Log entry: 0.4 V
